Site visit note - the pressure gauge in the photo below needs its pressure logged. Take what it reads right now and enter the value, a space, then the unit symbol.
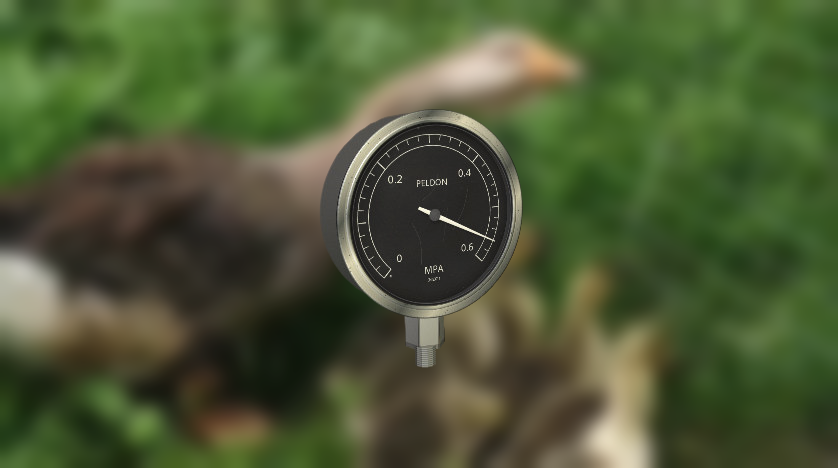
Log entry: 0.56 MPa
